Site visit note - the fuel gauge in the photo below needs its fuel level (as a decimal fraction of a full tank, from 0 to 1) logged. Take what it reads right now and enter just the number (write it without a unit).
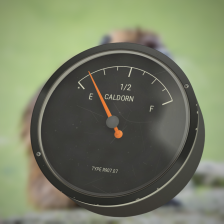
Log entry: 0.125
